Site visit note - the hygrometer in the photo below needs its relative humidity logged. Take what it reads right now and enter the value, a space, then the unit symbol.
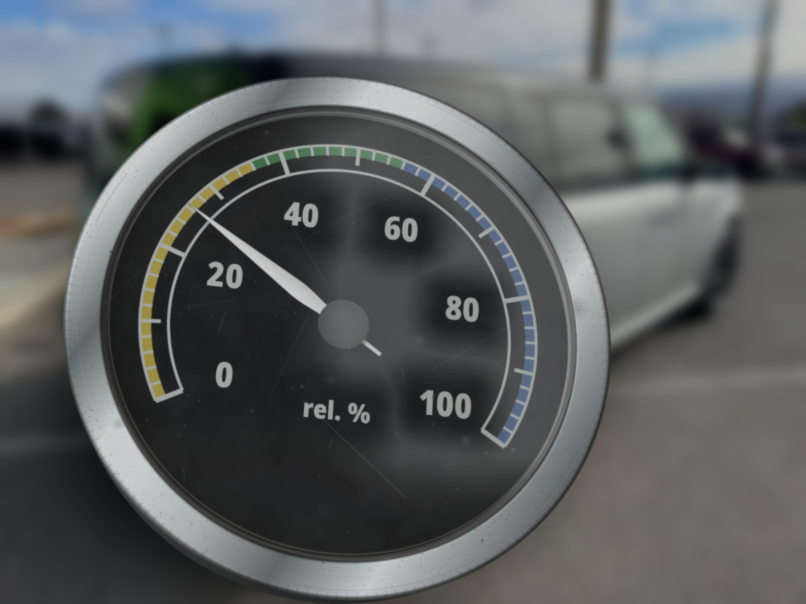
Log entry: 26 %
